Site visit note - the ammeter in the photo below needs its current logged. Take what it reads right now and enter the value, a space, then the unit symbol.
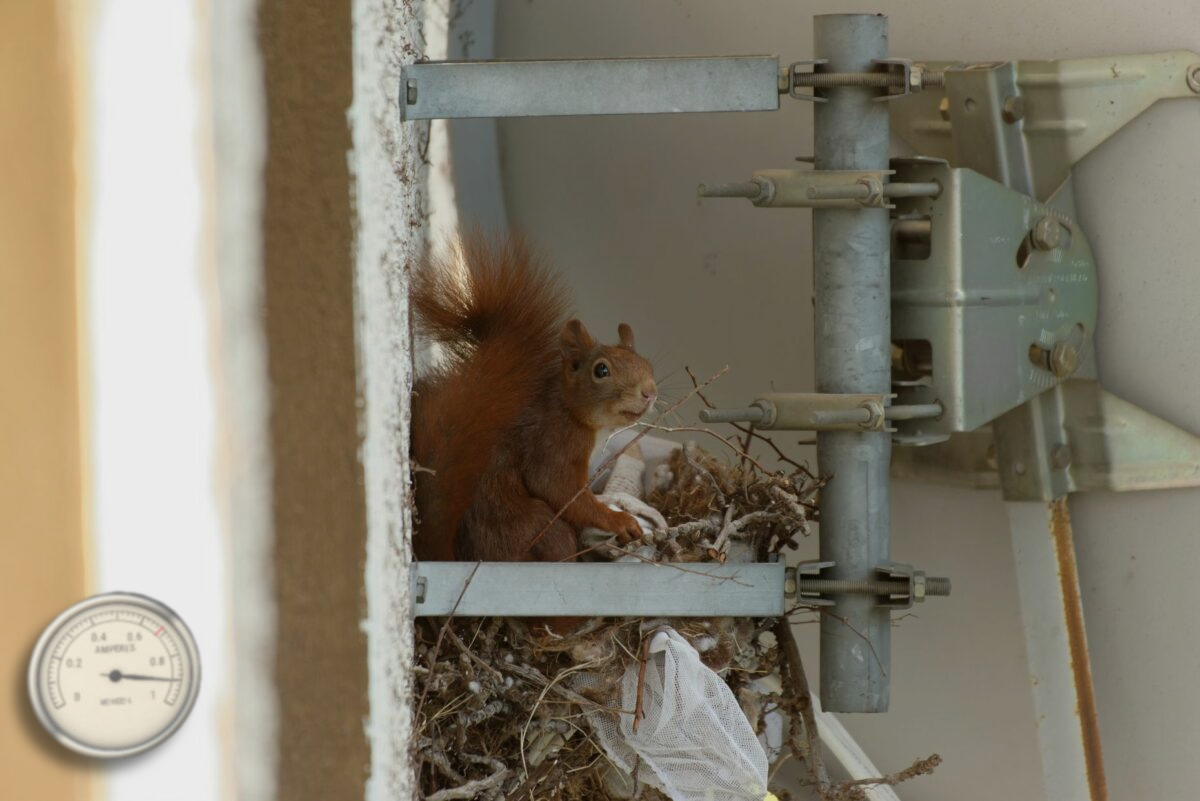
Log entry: 0.9 A
